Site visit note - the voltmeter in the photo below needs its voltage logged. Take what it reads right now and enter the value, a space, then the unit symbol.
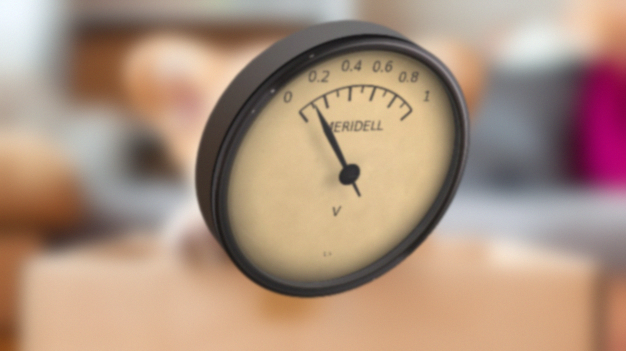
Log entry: 0.1 V
